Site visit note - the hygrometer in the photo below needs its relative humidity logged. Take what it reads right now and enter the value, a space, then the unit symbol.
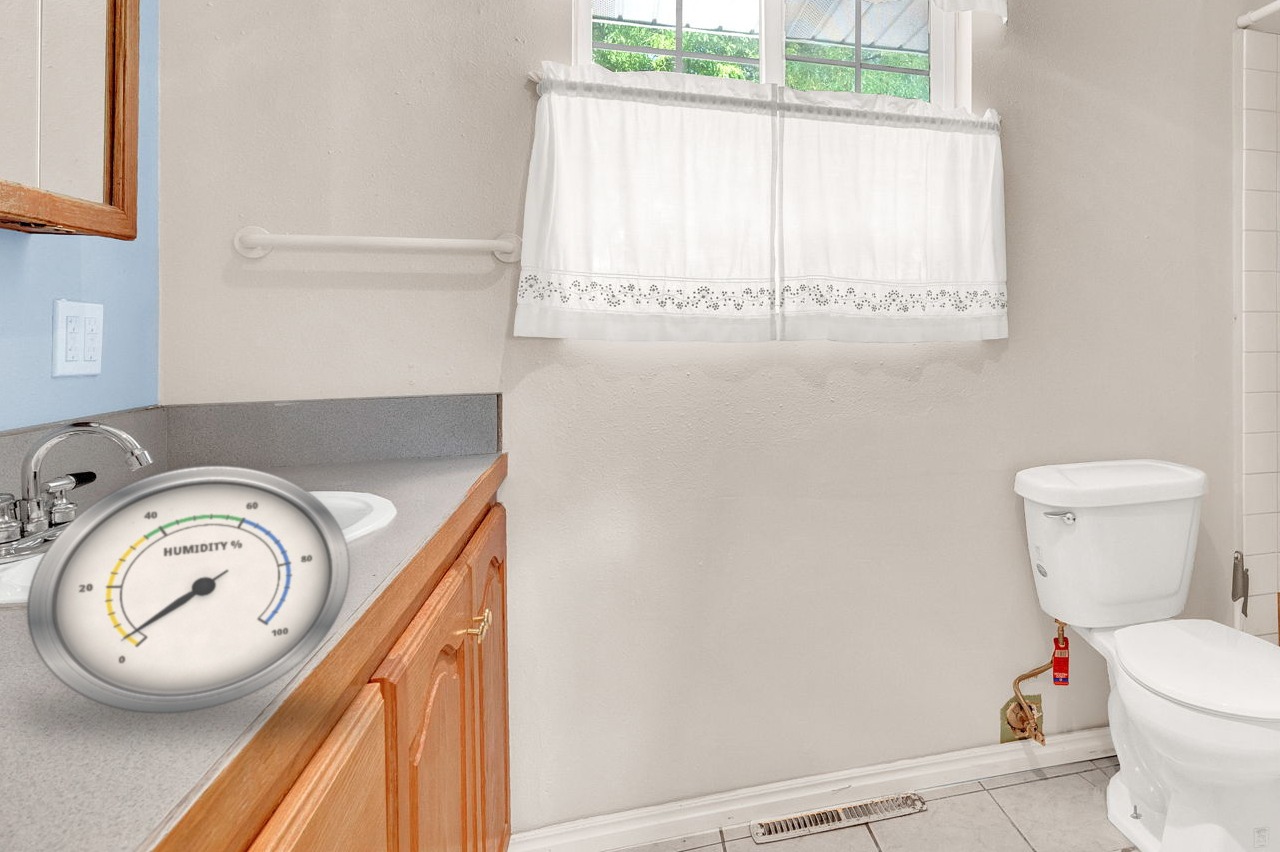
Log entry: 4 %
